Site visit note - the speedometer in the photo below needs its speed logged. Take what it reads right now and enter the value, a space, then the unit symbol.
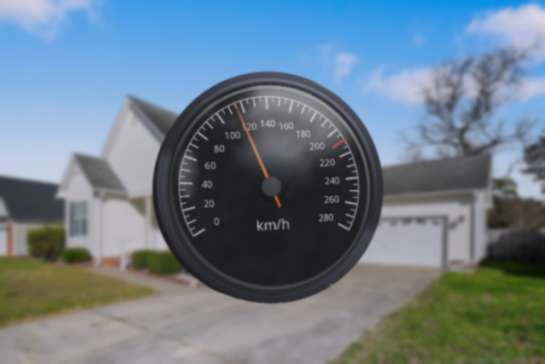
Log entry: 115 km/h
